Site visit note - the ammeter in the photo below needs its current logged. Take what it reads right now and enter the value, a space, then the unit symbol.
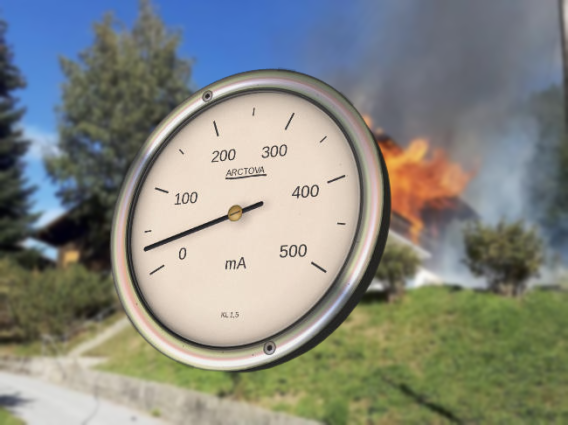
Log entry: 25 mA
